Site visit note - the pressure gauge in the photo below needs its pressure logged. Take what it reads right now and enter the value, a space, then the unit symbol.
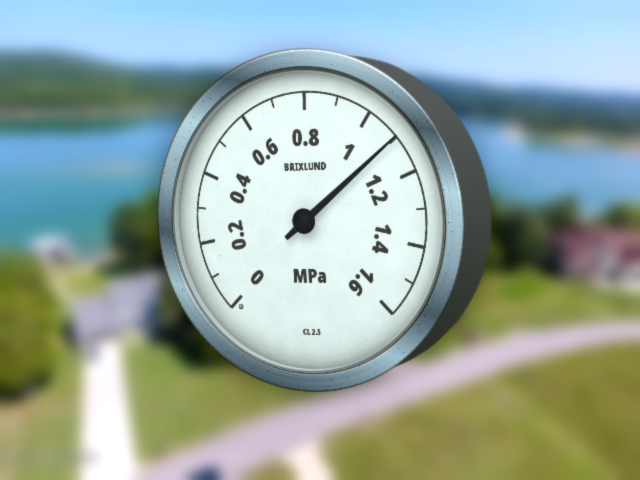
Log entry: 1.1 MPa
